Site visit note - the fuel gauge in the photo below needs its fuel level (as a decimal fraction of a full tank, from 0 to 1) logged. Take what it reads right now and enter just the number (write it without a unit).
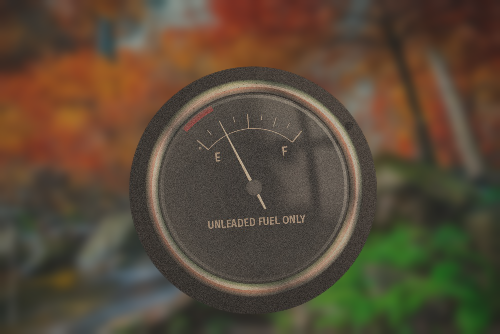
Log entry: 0.25
